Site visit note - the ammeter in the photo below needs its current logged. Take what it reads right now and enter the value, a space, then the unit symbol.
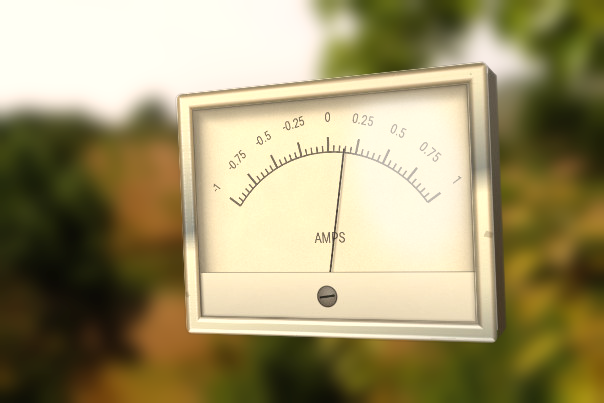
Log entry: 0.15 A
